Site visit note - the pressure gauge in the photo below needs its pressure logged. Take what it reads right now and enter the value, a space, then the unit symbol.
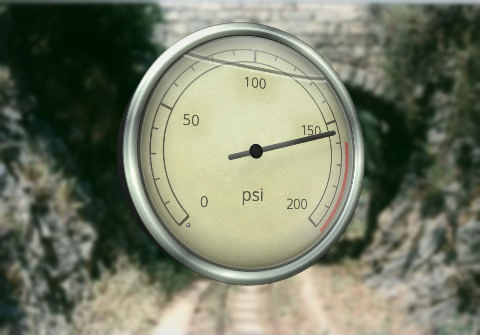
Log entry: 155 psi
